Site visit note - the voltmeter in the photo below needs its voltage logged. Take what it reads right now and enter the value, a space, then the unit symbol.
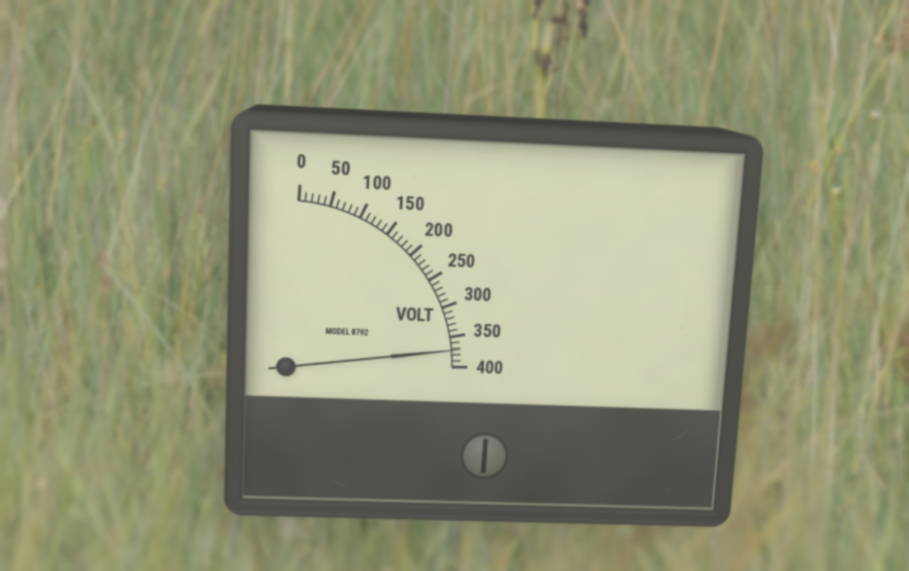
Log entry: 370 V
